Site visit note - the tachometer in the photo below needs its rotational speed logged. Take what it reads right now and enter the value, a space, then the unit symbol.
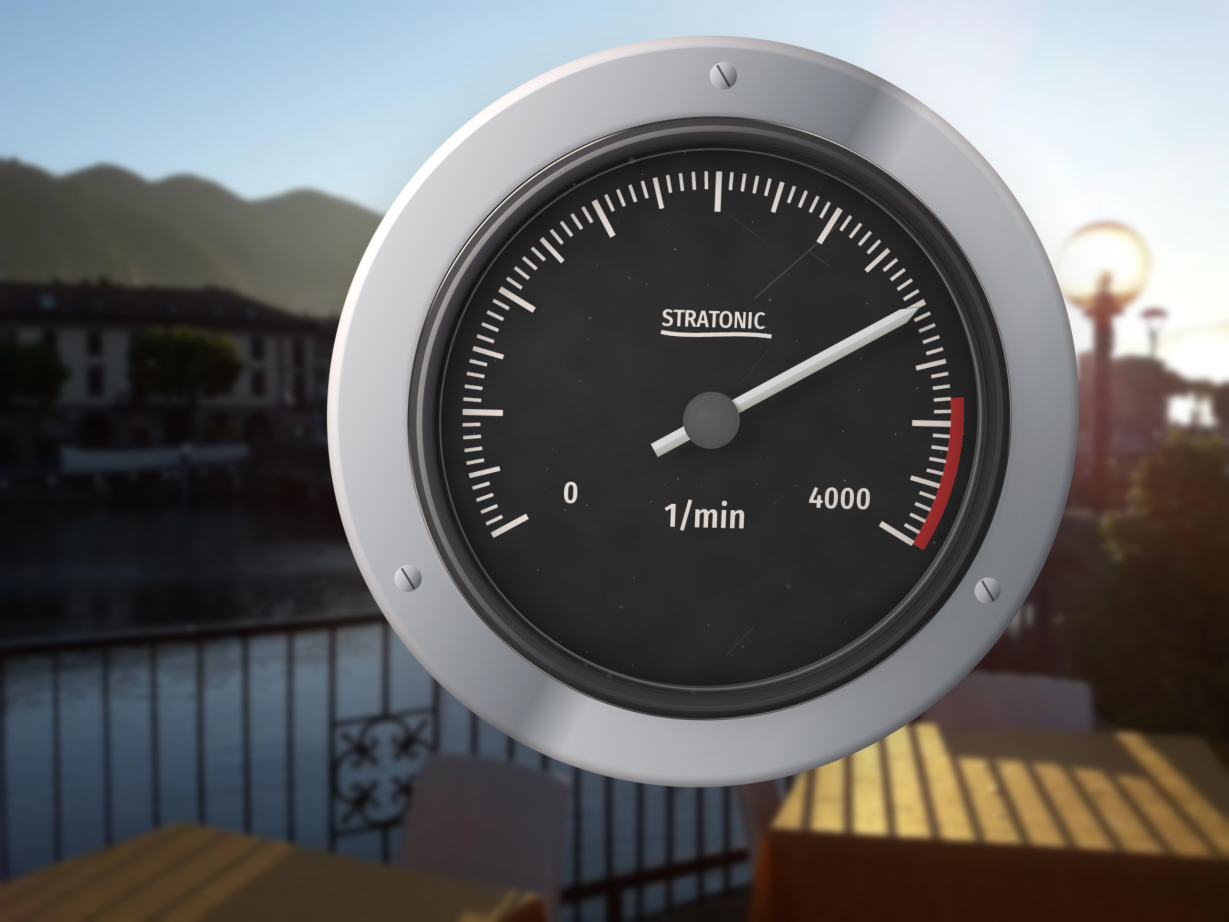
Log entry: 3000 rpm
